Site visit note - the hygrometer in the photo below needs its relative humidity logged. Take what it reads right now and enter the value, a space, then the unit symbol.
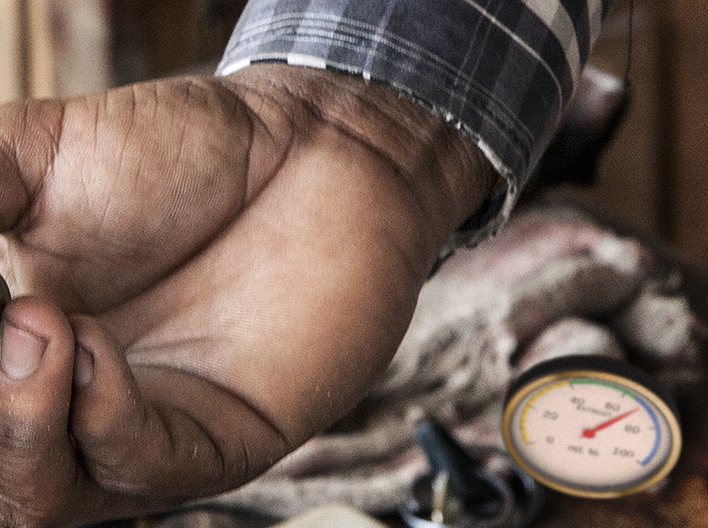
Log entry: 68 %
